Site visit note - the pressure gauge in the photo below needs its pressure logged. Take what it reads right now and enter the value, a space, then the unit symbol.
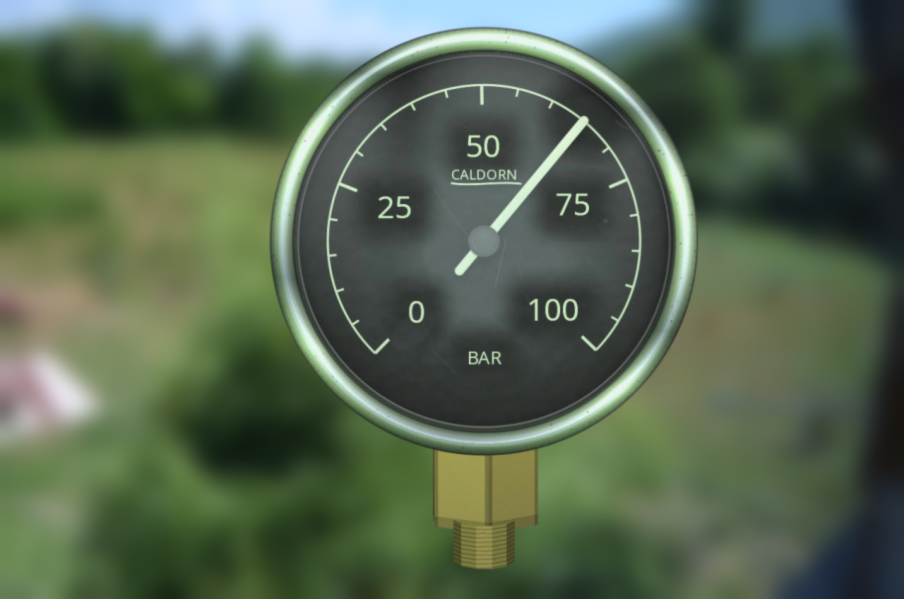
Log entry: 65 bar
